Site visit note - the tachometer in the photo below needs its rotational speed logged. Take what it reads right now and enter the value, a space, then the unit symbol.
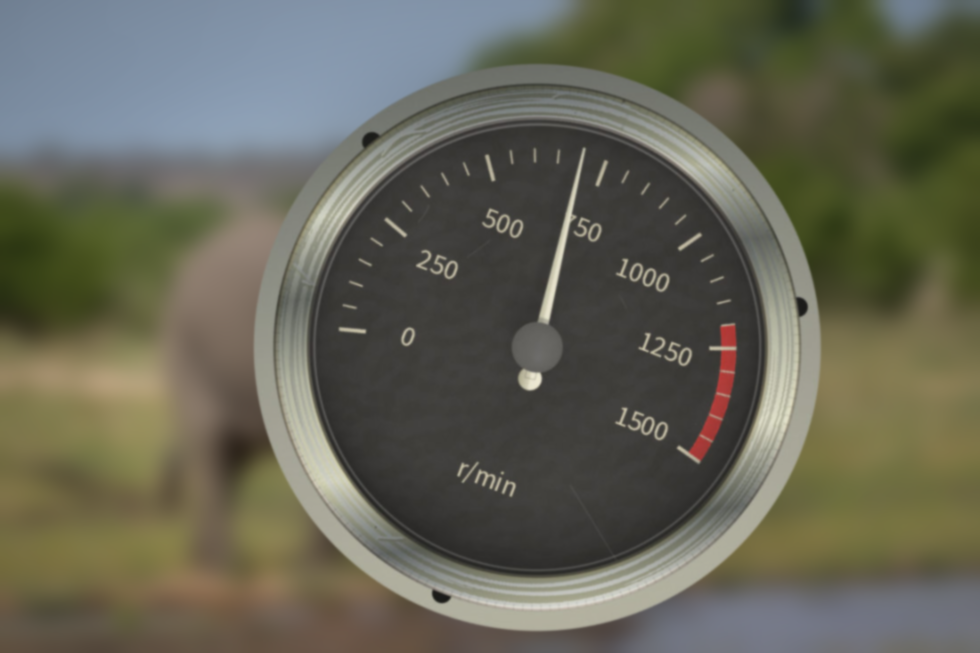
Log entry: 700 rpm
